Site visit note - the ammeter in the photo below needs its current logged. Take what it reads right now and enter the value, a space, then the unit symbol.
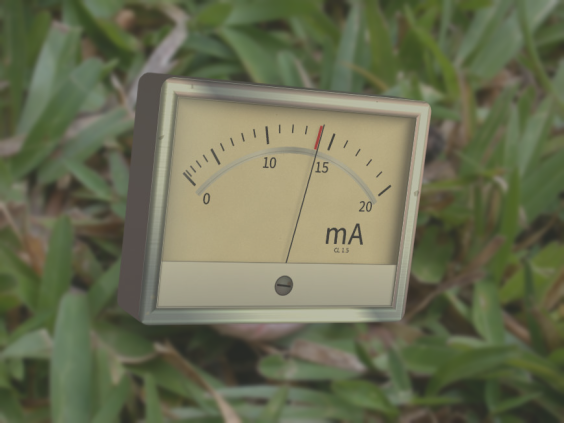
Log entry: 14 mA
